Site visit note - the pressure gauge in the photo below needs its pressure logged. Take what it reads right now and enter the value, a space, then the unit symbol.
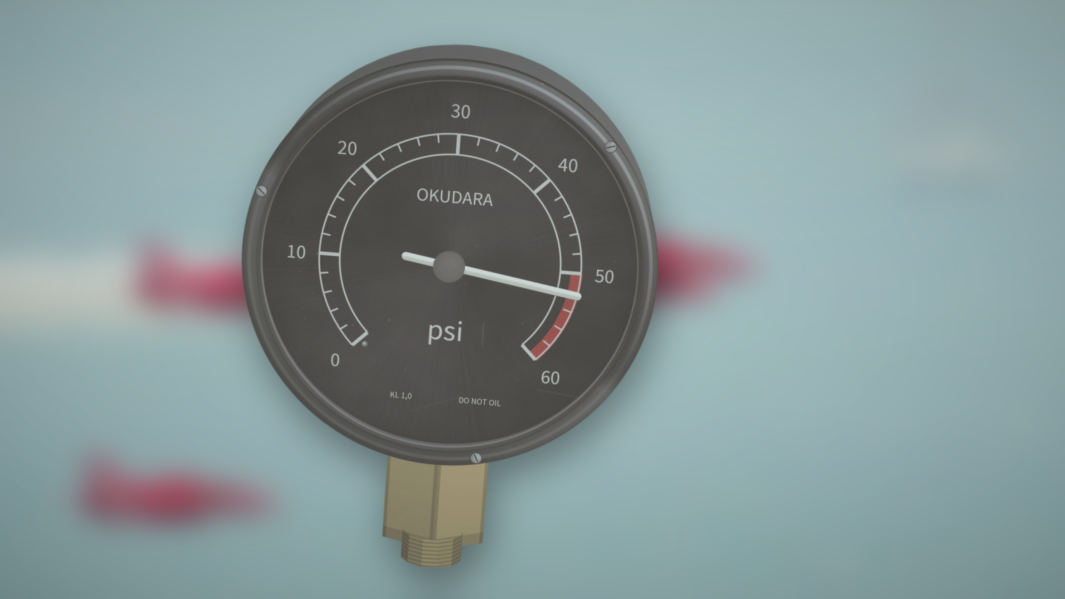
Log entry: 52 psi
